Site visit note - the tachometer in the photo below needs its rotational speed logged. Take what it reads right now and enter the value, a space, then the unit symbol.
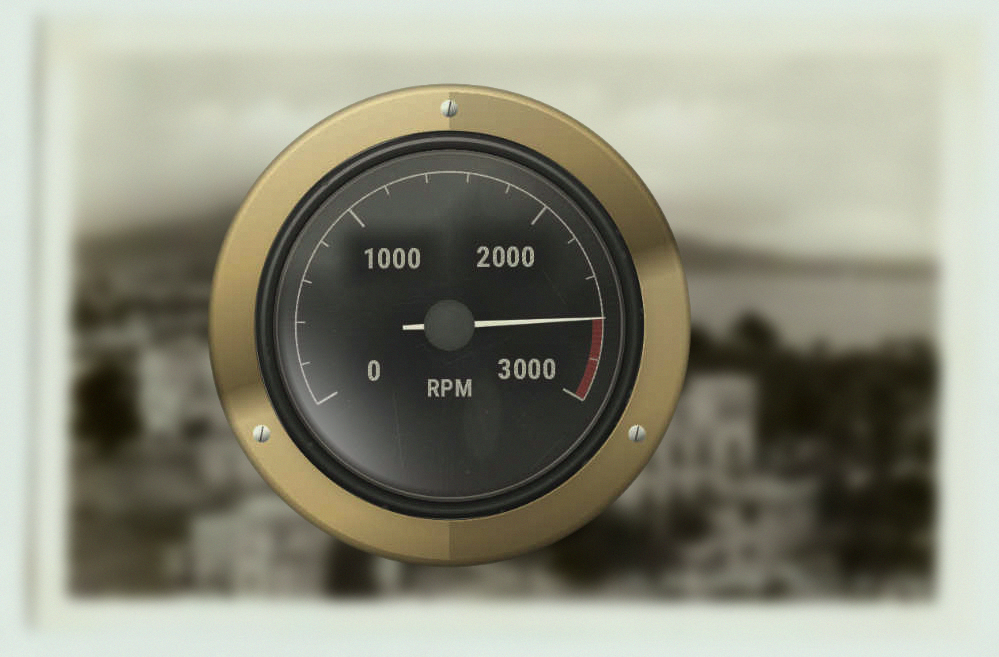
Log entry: 2600 rpm
